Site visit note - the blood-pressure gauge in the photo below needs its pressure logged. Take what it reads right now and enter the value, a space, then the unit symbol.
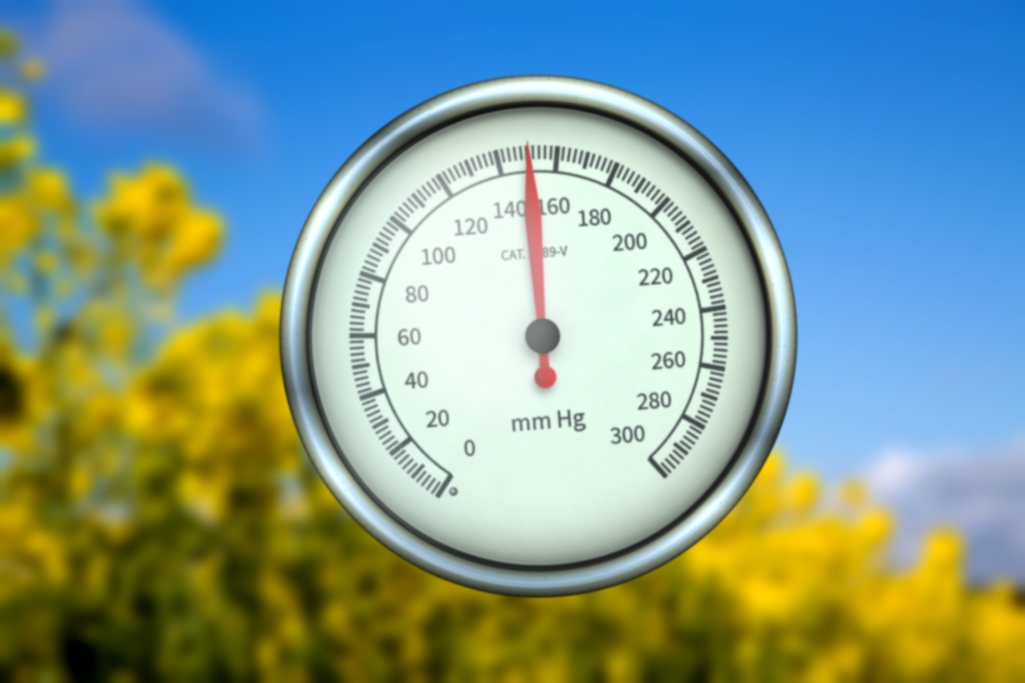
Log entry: 150 mmHg
